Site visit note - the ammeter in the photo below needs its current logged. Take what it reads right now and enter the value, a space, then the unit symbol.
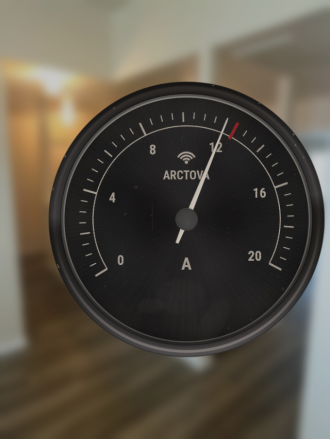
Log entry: 12 A
